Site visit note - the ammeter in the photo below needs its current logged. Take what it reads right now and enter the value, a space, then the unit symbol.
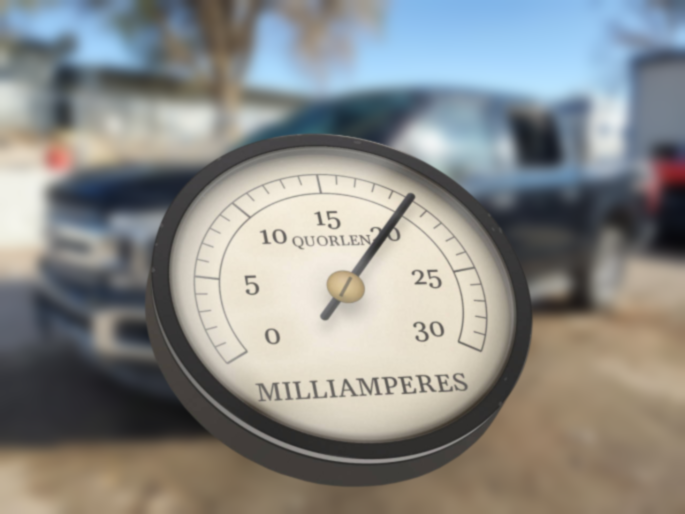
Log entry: 20 mA
